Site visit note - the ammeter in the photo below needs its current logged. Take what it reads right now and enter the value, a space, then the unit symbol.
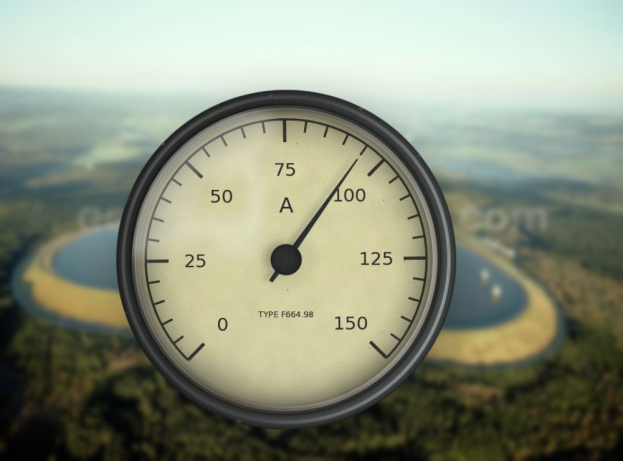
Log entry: 95 A
